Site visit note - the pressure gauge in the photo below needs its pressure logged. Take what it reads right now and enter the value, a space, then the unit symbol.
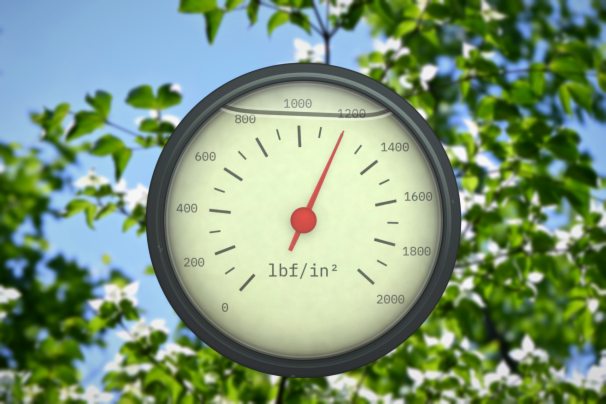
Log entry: 1200 psi
